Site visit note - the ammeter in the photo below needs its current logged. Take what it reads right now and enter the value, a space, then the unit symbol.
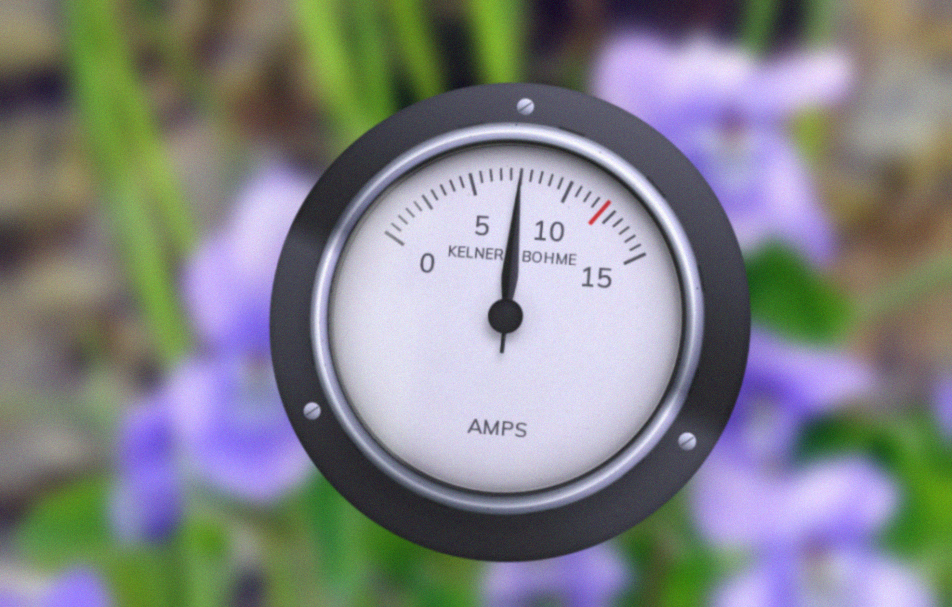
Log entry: 7.5 A
